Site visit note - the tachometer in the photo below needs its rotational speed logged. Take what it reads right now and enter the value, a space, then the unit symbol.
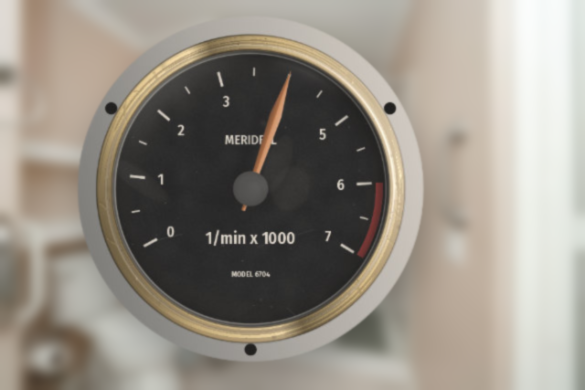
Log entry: 4000 rpm
